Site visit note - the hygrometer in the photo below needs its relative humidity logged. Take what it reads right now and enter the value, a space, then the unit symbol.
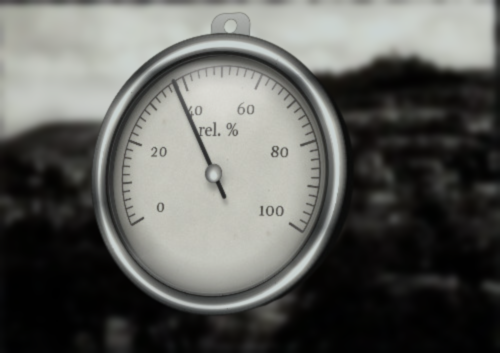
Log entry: 38 %
